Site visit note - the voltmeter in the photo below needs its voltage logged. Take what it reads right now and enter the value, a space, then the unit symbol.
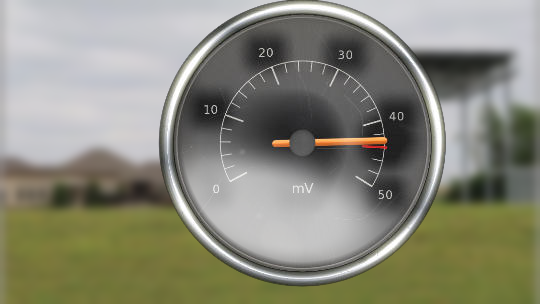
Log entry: 43 mV
